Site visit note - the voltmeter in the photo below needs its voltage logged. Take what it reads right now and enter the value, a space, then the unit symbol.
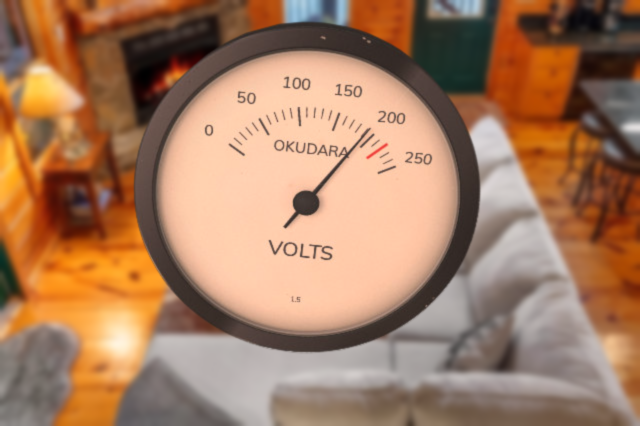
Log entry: 190 V
